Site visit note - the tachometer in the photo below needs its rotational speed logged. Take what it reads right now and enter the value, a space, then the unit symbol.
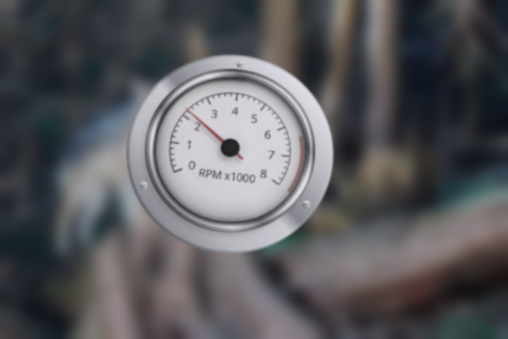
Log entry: 2200 rpm
